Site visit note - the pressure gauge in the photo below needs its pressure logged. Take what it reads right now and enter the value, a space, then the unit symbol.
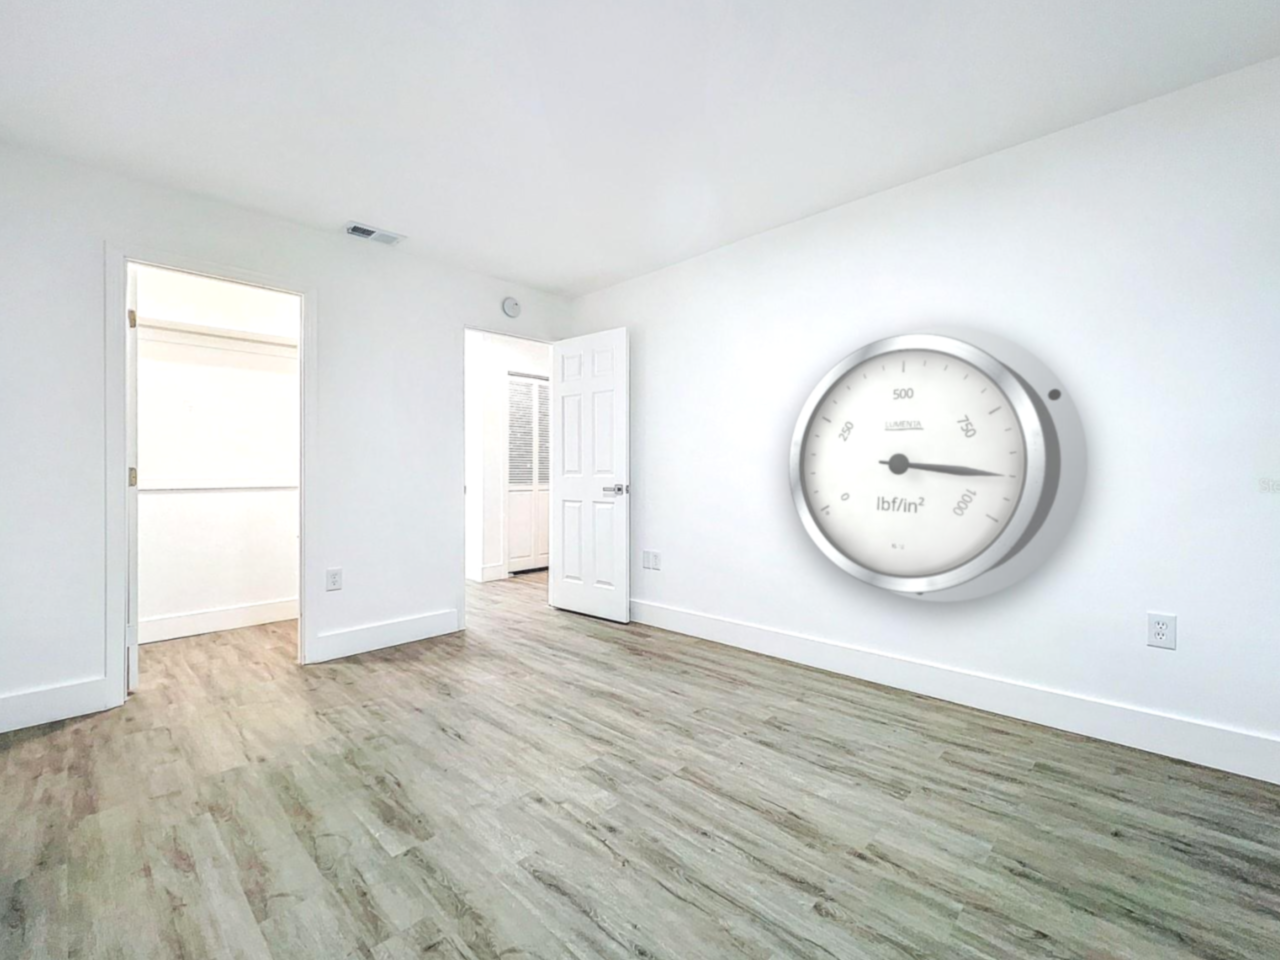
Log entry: 900 psi
